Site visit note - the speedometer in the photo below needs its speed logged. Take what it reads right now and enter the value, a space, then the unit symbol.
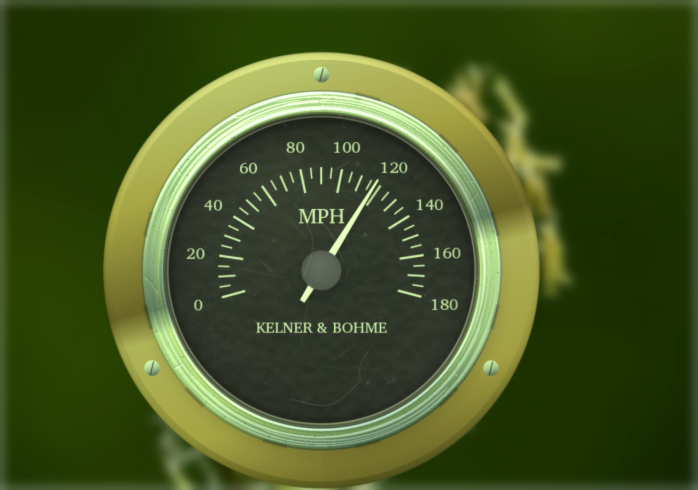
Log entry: 117.5 mph
